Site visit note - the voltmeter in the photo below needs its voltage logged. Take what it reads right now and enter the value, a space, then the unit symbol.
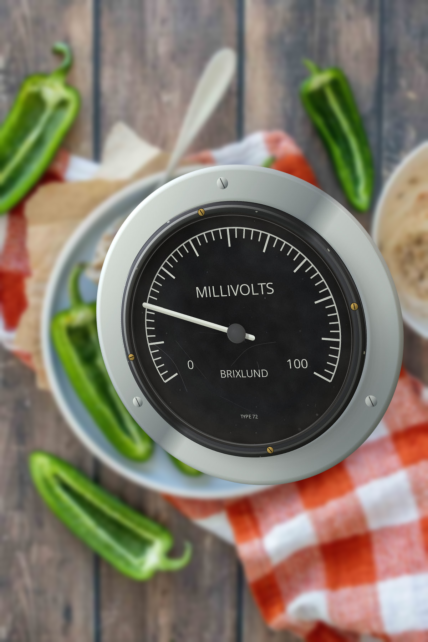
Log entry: 20 mV
